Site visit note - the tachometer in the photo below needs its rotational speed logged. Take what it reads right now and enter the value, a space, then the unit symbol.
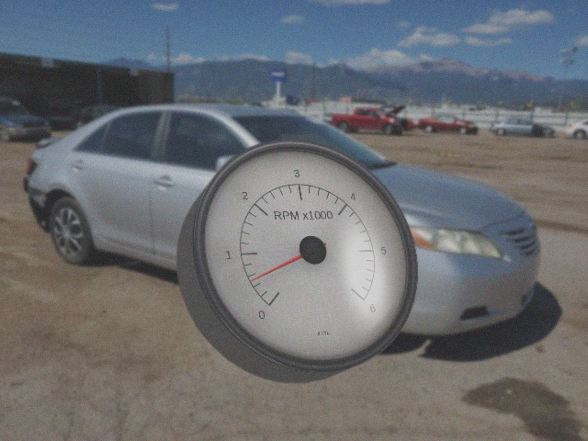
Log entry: 500 rpm
